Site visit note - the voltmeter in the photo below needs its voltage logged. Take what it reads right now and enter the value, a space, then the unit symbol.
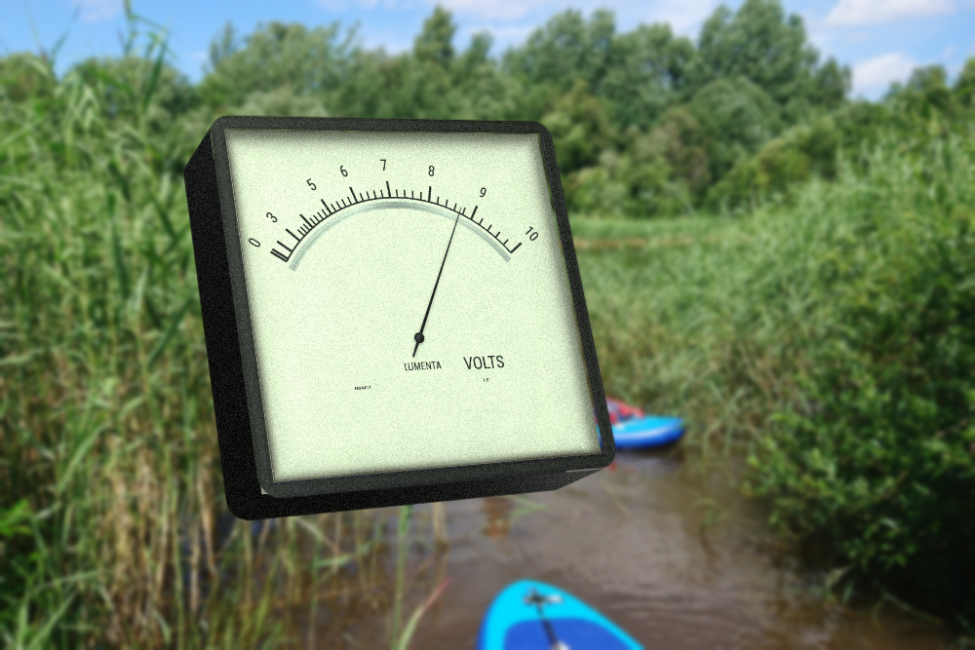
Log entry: 8.7 V
